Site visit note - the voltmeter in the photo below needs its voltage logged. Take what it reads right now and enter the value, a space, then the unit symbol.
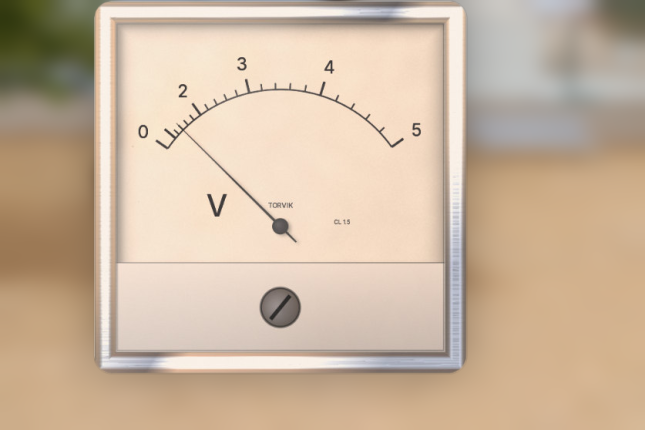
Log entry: 1.4 V
